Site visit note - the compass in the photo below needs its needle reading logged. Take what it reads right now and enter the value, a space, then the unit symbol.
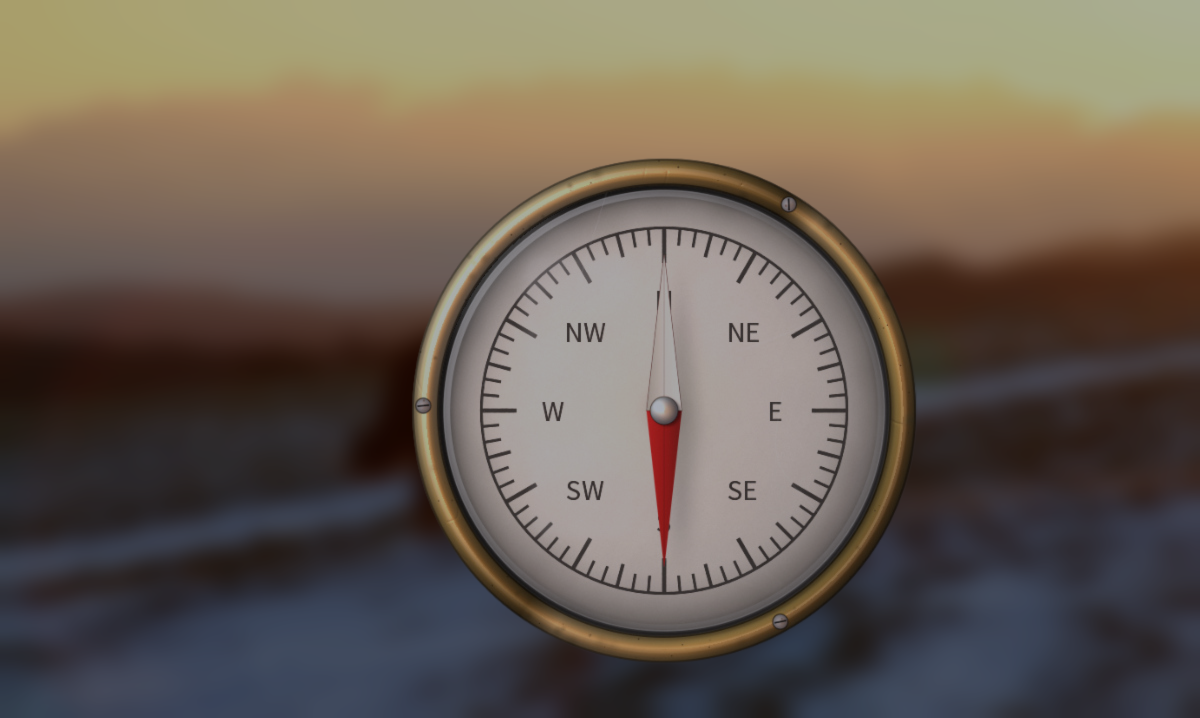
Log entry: 180 °
